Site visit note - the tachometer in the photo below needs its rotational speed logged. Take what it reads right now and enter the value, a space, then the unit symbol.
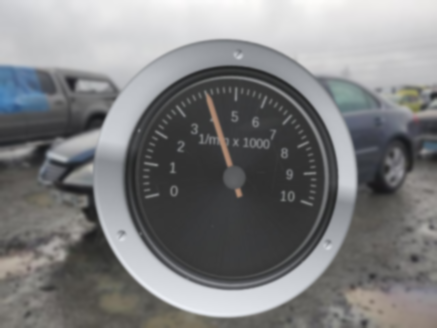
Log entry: 4000 rpm
